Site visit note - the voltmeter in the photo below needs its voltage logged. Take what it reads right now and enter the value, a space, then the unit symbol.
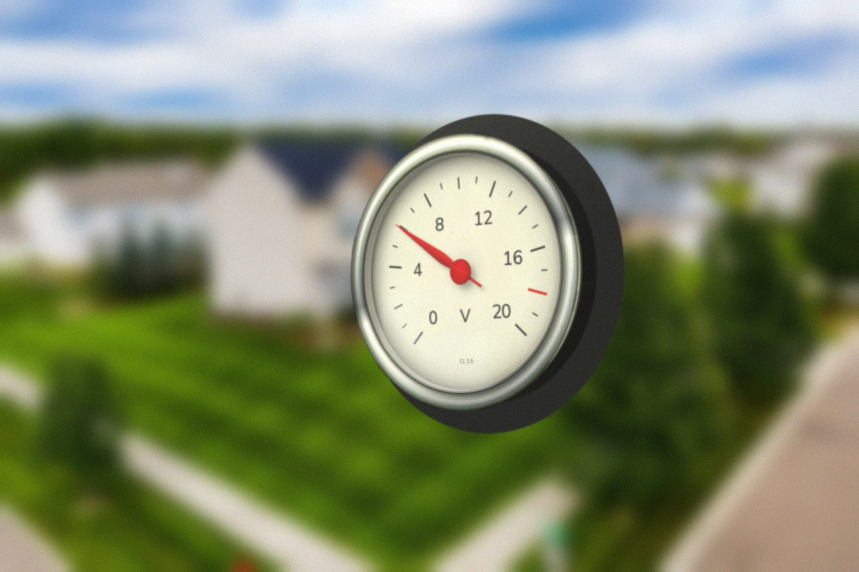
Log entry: 6 V
